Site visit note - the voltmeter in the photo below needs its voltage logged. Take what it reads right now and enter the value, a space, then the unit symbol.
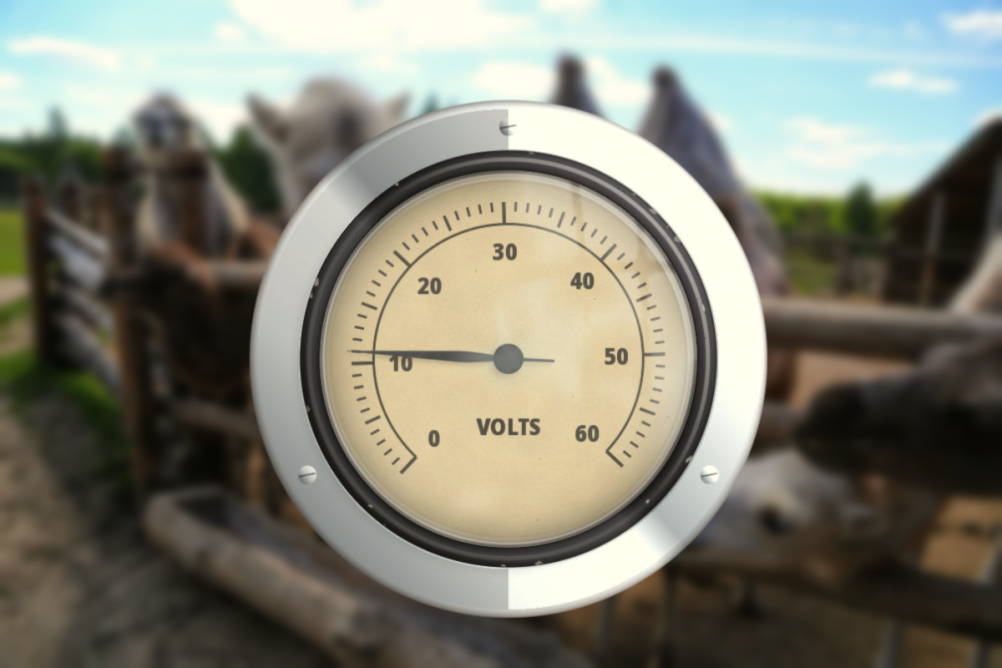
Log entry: 11 V
